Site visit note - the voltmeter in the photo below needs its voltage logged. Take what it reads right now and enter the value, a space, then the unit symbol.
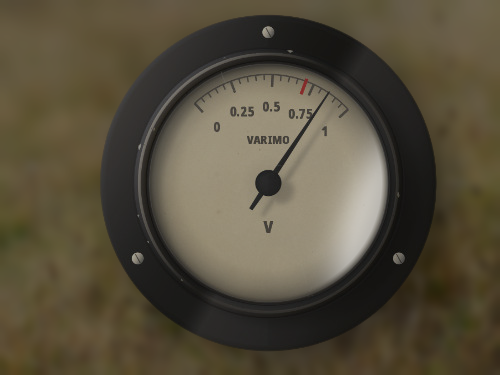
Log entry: 0.85 V
